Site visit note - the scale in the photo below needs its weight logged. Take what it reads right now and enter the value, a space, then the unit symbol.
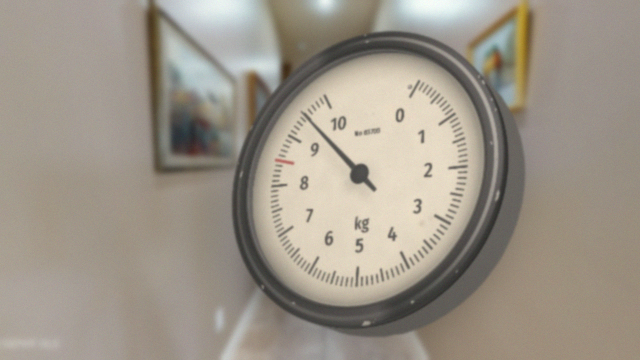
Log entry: 9.5 kg
